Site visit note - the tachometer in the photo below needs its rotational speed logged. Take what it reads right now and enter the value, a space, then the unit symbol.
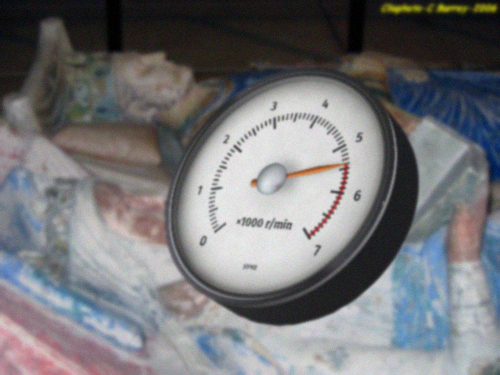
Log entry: 5500 rpm
